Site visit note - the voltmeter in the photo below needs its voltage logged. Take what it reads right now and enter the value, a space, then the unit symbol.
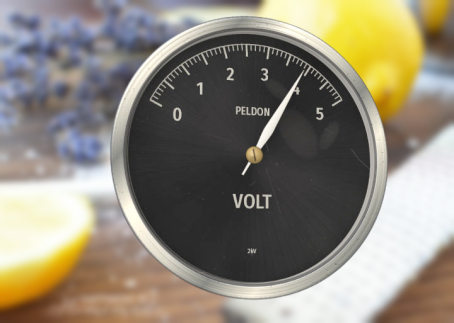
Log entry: 3.9 V
